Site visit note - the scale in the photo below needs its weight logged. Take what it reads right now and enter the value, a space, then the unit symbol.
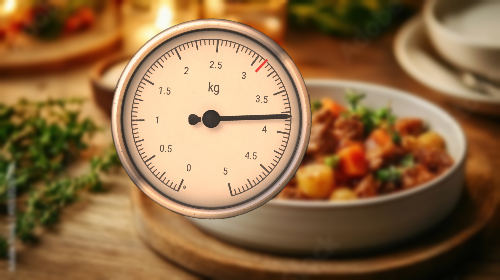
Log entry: 3.8 kg
